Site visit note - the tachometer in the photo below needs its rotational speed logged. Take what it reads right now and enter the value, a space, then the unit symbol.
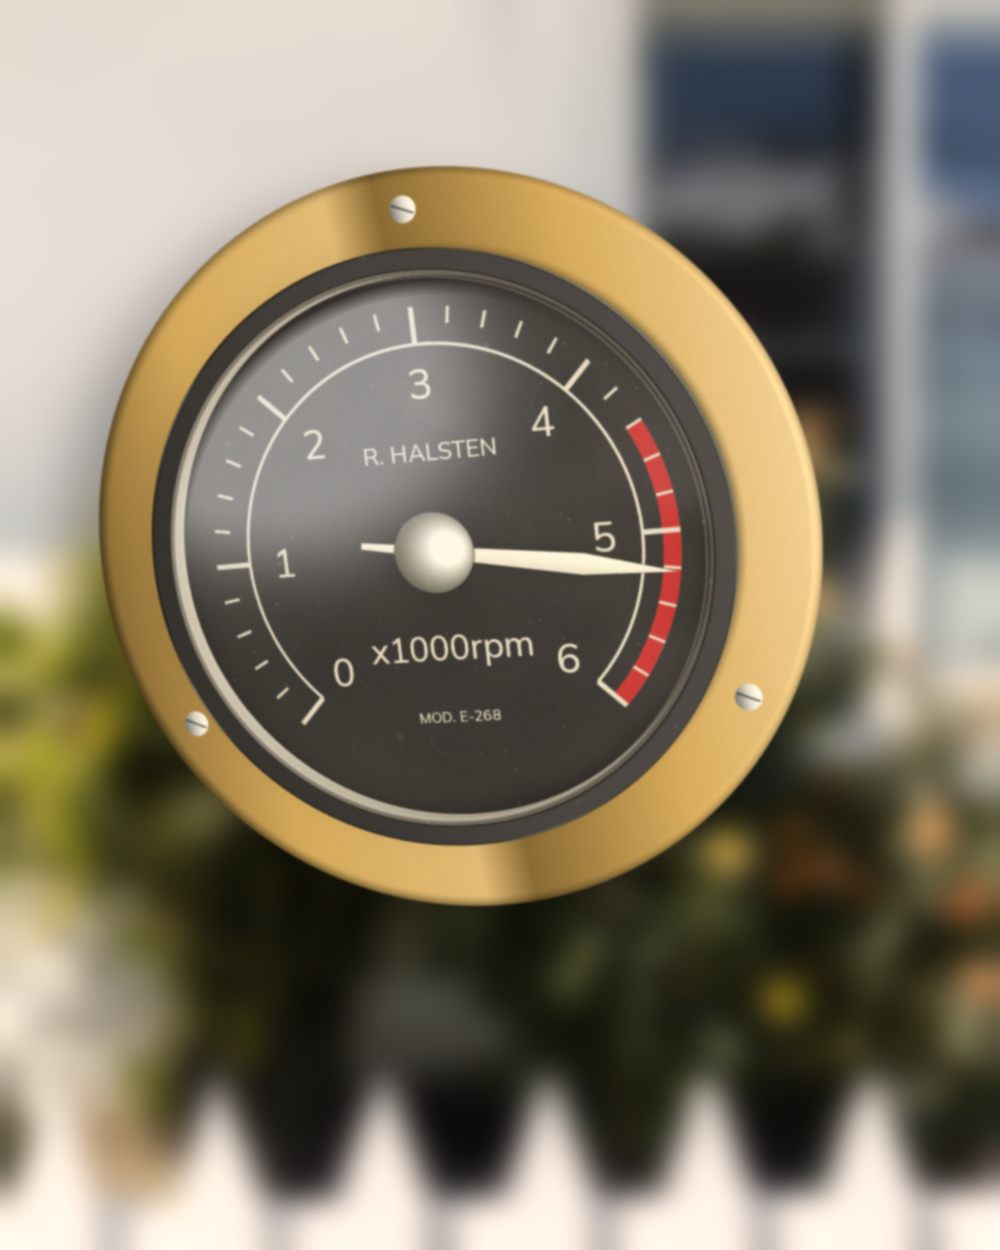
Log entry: 5200 rpm
